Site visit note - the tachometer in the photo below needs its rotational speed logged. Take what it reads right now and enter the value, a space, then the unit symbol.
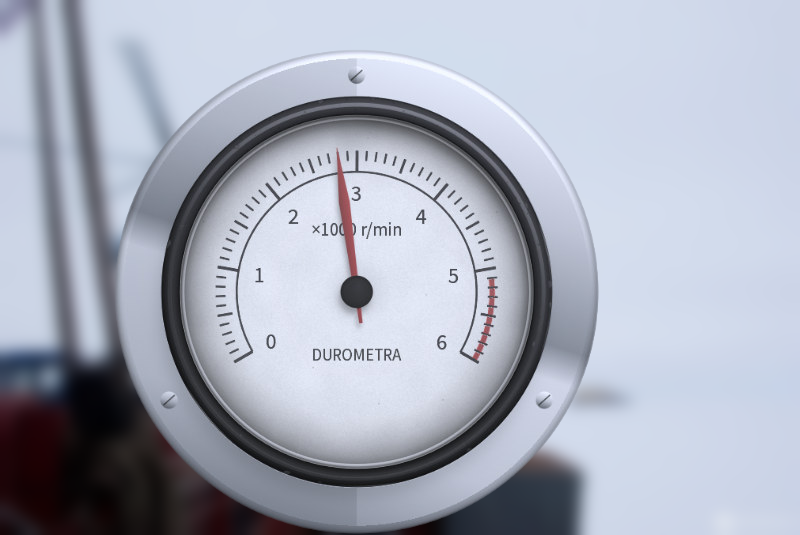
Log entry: 2800 rpm
